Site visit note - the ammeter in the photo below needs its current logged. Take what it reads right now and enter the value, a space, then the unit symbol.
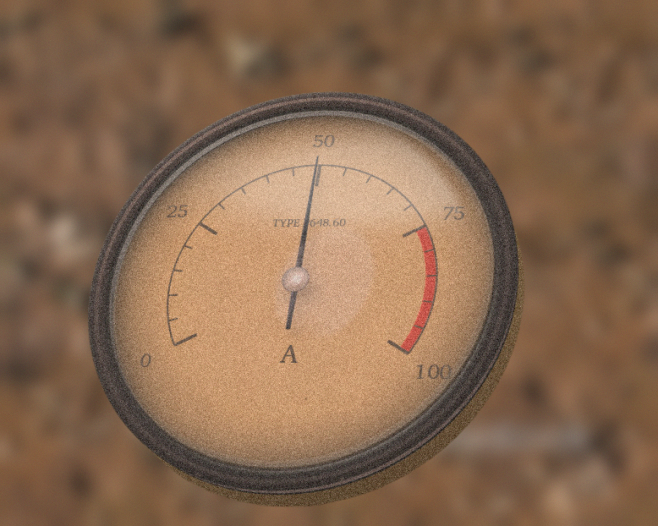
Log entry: 50 A
